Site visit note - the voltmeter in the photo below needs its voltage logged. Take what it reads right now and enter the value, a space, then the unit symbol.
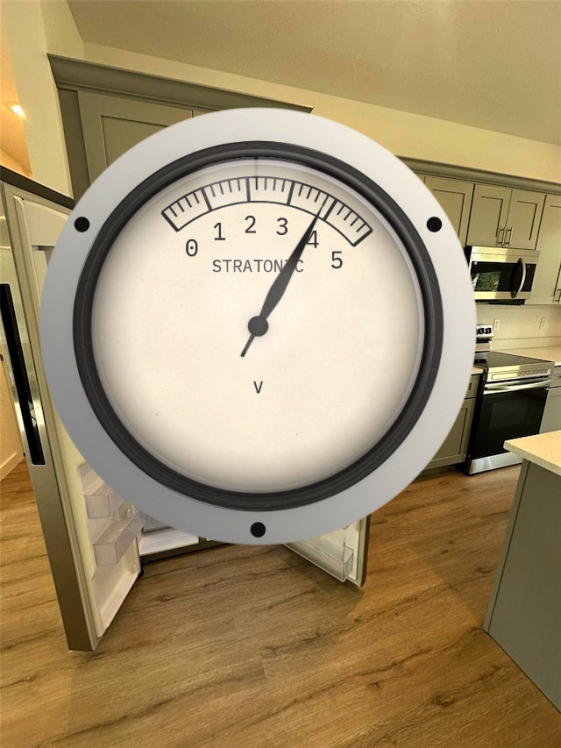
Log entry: 3.8 V
